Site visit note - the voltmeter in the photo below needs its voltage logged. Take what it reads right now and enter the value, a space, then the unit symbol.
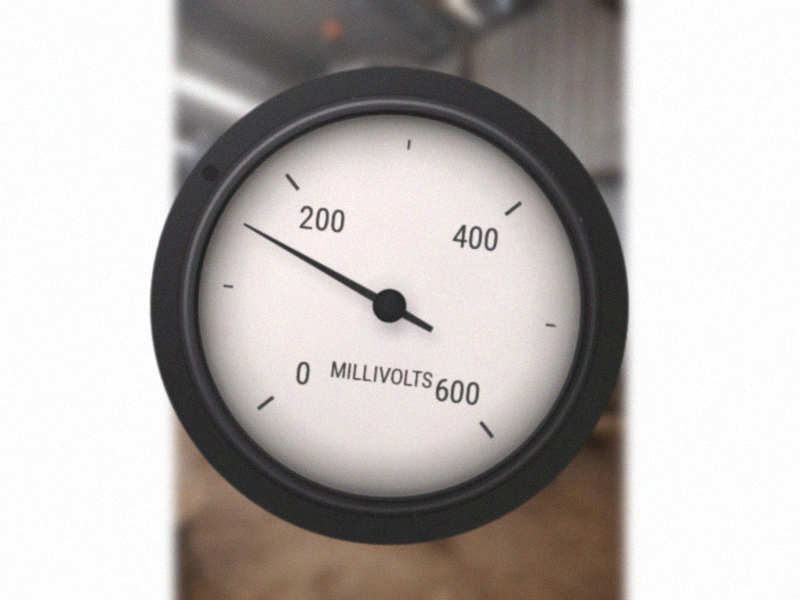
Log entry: 150 mV
